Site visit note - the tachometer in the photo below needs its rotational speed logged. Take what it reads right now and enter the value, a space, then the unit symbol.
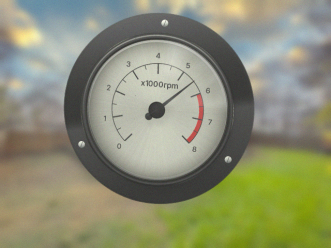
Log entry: 5500 rpm
